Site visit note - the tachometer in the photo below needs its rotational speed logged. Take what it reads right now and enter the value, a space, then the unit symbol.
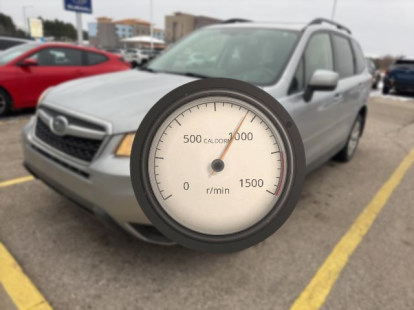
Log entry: 950 rpm
